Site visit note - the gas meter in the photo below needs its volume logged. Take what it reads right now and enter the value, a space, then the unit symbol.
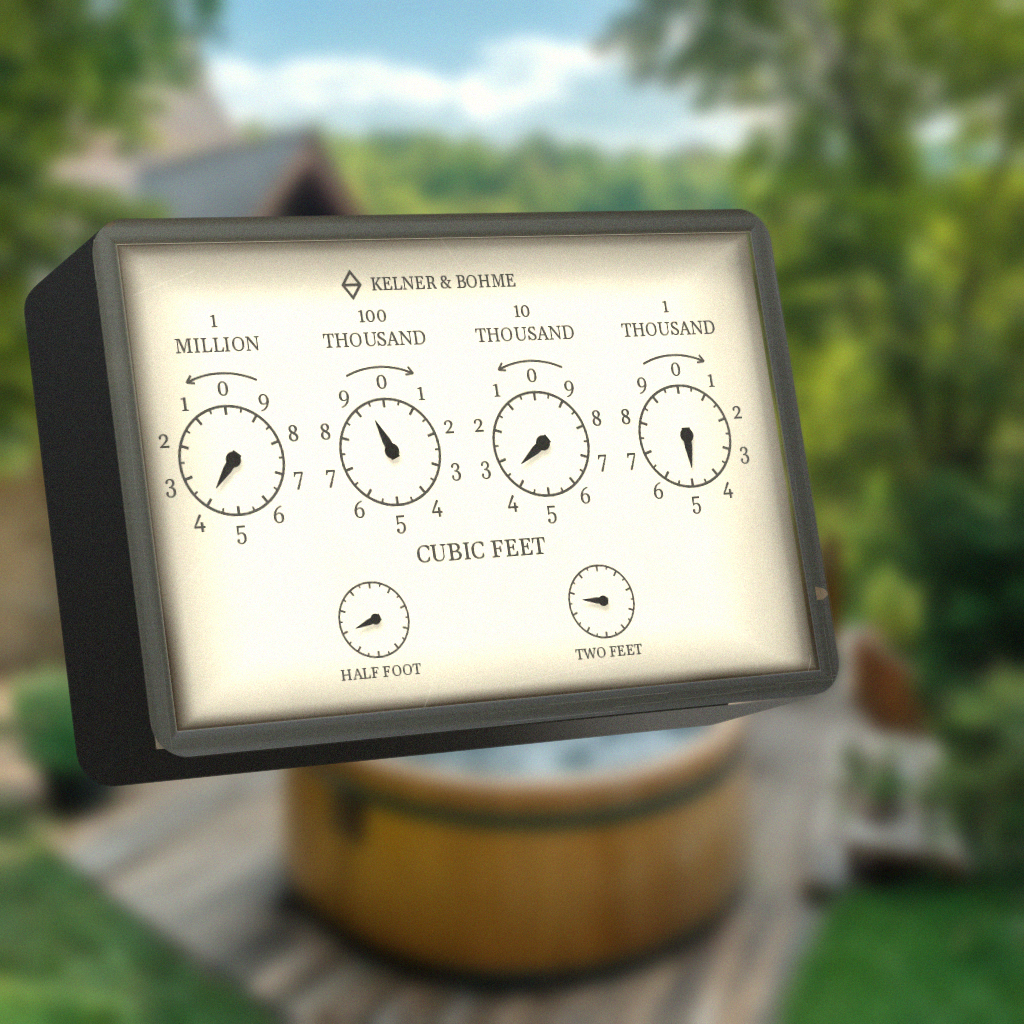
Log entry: 393500 ft³
